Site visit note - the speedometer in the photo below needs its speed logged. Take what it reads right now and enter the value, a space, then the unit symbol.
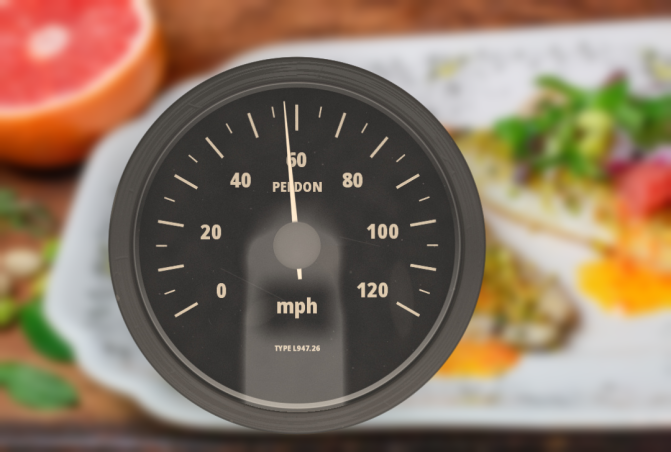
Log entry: 57.5 mph
